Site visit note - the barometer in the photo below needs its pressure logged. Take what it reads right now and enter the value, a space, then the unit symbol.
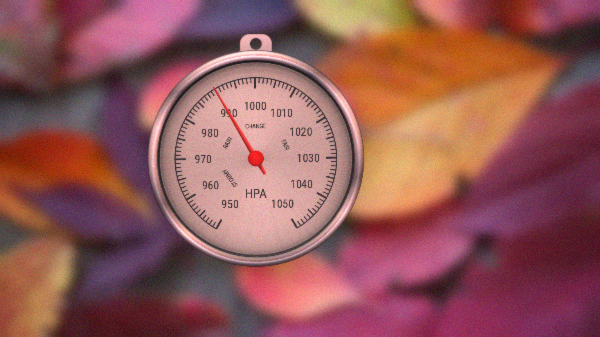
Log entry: 990 hPa
